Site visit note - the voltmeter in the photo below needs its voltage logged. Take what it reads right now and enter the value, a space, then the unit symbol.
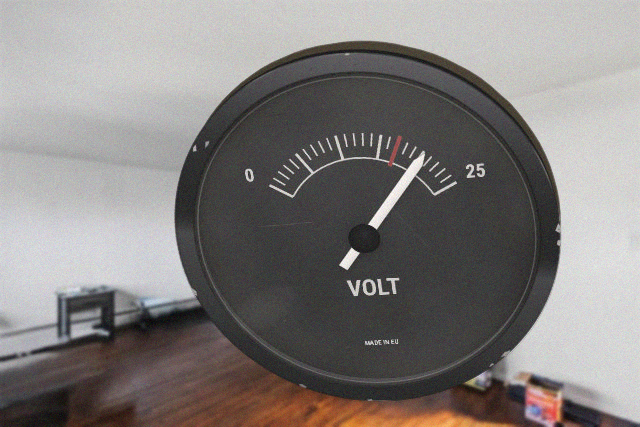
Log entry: 20 V
